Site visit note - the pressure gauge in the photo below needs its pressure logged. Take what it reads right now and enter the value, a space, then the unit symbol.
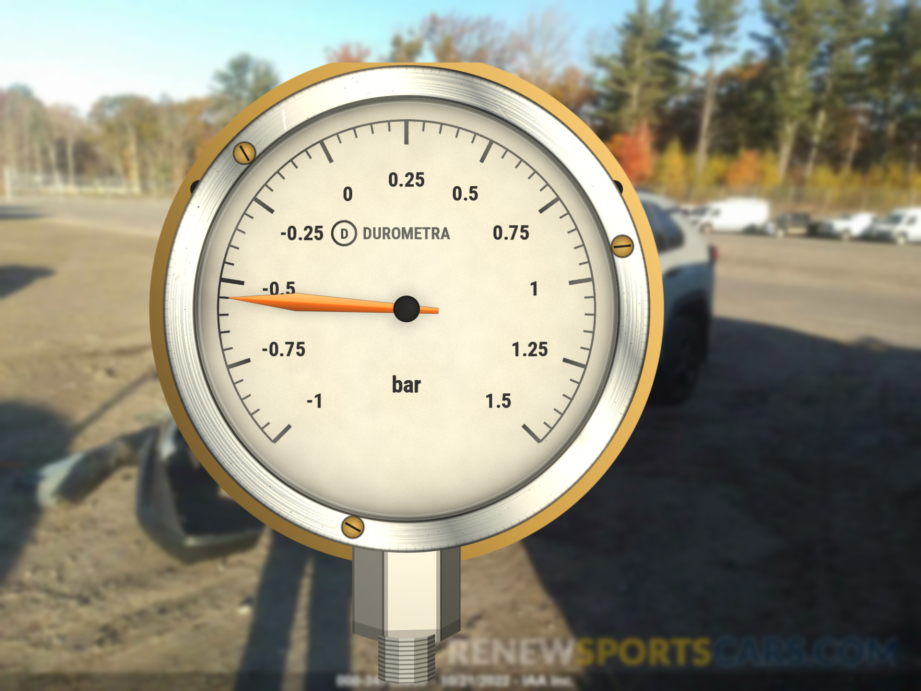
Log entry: -0.55 bar
